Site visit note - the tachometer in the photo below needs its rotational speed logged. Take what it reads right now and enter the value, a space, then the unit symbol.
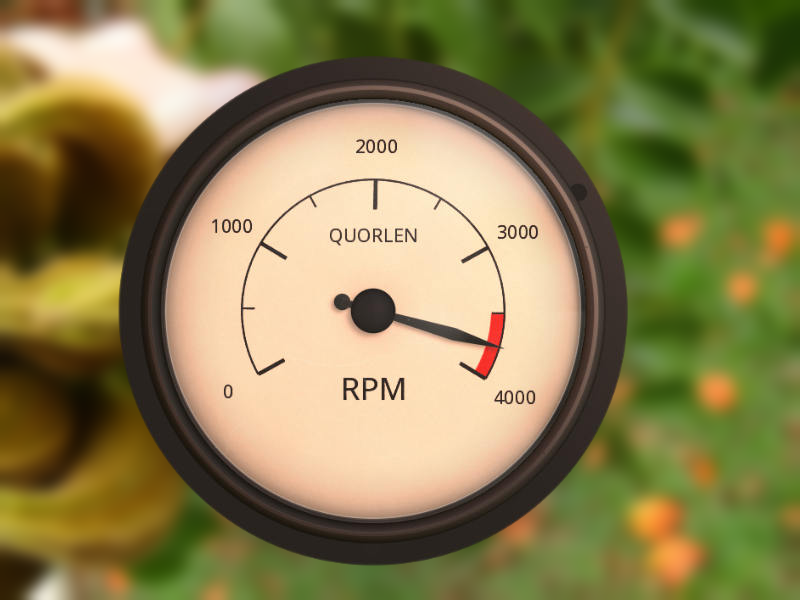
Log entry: 3750 rpm
